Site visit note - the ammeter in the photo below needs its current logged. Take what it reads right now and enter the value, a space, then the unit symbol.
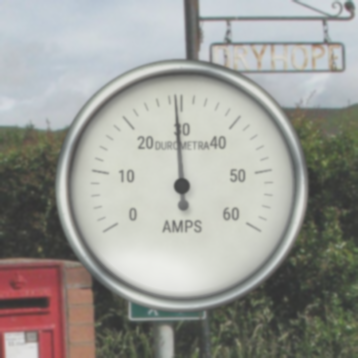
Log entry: 29 A
